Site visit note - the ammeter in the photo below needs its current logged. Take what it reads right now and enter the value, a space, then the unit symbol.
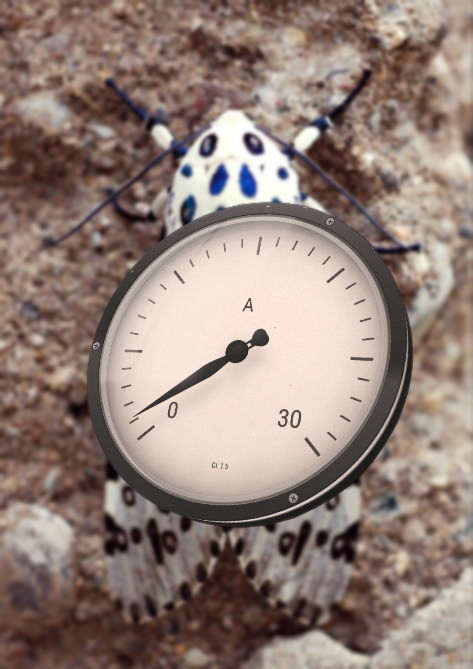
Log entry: 1 A
